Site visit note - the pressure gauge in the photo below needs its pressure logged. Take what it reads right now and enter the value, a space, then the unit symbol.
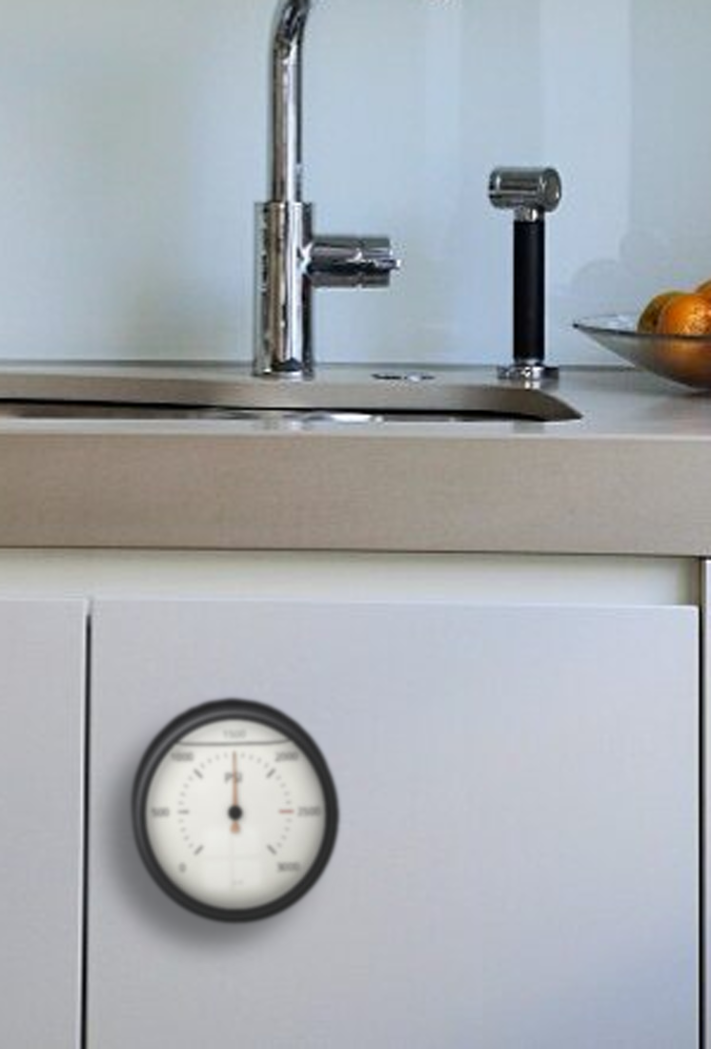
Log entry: 1500 psi
